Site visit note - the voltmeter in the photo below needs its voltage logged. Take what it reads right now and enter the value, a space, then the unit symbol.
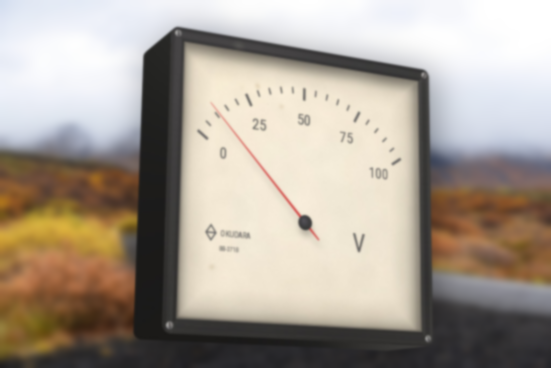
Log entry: 10 V
